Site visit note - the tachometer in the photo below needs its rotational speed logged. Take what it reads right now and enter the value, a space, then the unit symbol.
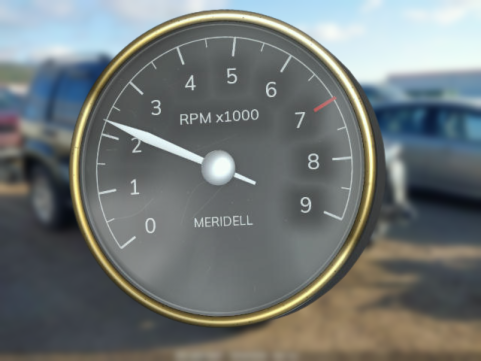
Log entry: 2250 rpm
